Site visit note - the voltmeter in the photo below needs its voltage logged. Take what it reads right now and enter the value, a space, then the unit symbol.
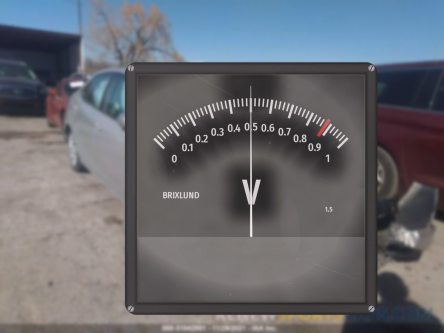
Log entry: 0.5 V
